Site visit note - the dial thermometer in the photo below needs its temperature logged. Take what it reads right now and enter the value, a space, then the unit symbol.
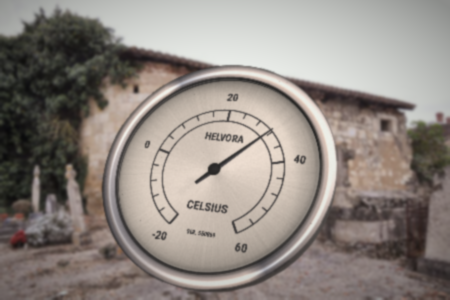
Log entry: 32 °C
